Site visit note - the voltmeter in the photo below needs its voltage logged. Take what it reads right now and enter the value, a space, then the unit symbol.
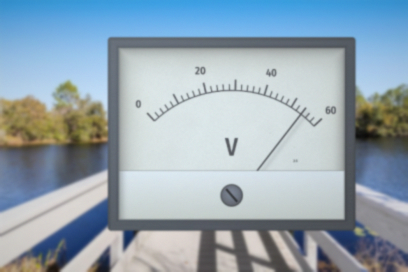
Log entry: 54 V
